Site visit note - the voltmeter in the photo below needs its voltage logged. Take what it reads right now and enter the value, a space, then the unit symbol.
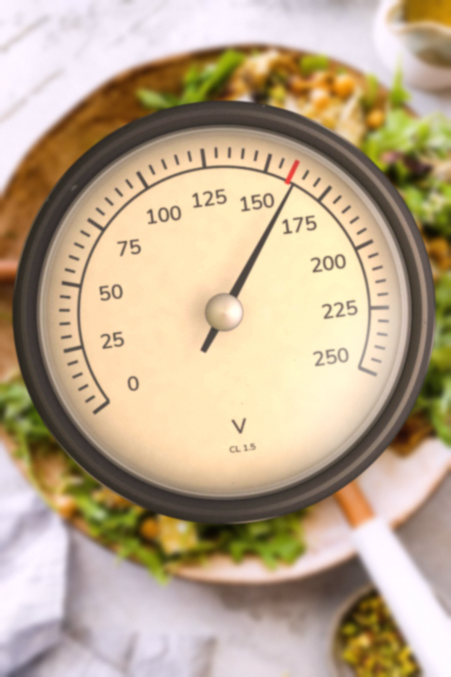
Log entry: 162.5 V
